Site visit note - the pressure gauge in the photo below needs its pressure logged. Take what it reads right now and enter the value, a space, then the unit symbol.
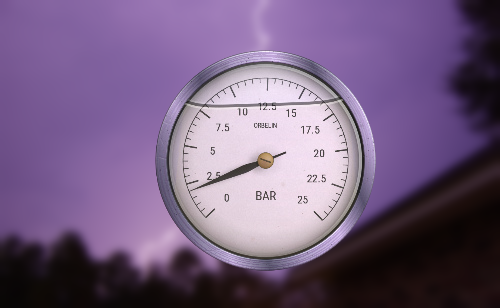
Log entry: 2 bar
